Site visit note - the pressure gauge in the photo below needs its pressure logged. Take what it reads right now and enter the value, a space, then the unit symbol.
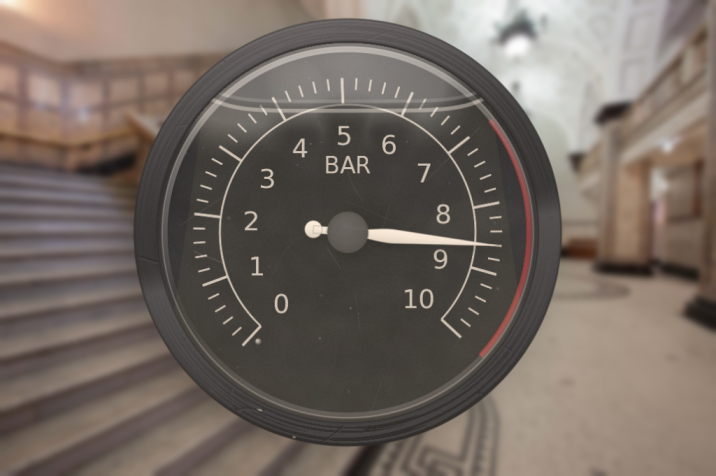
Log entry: 8.6 bar
